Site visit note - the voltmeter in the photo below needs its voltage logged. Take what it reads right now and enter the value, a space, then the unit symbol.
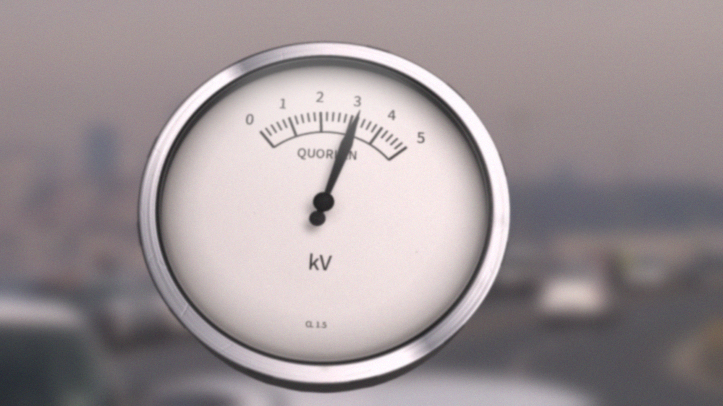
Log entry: 3.2 kV
